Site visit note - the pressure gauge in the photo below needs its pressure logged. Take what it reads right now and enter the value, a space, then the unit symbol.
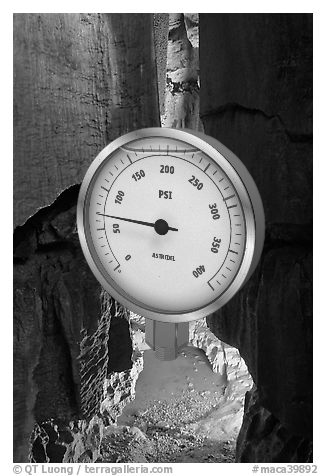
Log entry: 70 psi
